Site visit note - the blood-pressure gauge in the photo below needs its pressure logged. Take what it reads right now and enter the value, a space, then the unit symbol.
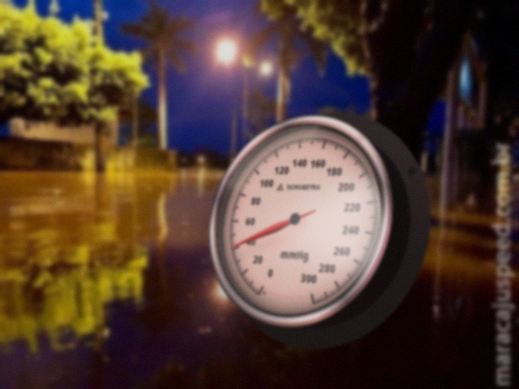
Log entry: 40 mmHg
